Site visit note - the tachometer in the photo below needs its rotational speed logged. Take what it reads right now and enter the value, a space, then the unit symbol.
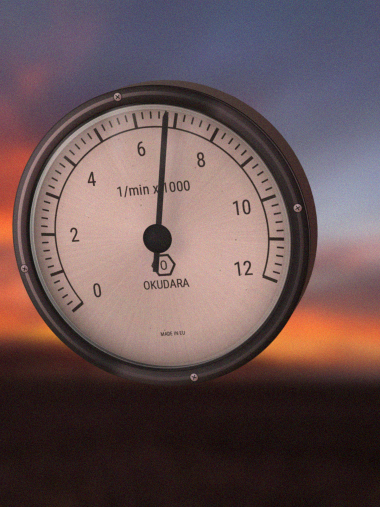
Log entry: 6800 rpm
